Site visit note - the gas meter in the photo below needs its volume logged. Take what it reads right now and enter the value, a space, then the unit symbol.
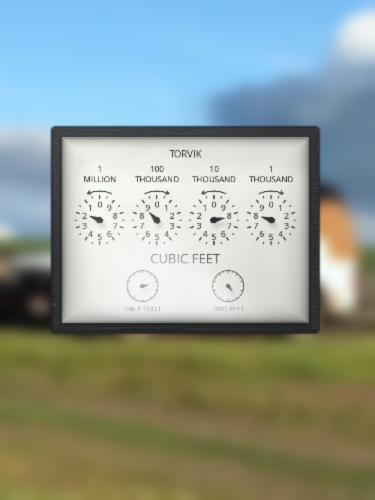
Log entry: 187800 ft³
